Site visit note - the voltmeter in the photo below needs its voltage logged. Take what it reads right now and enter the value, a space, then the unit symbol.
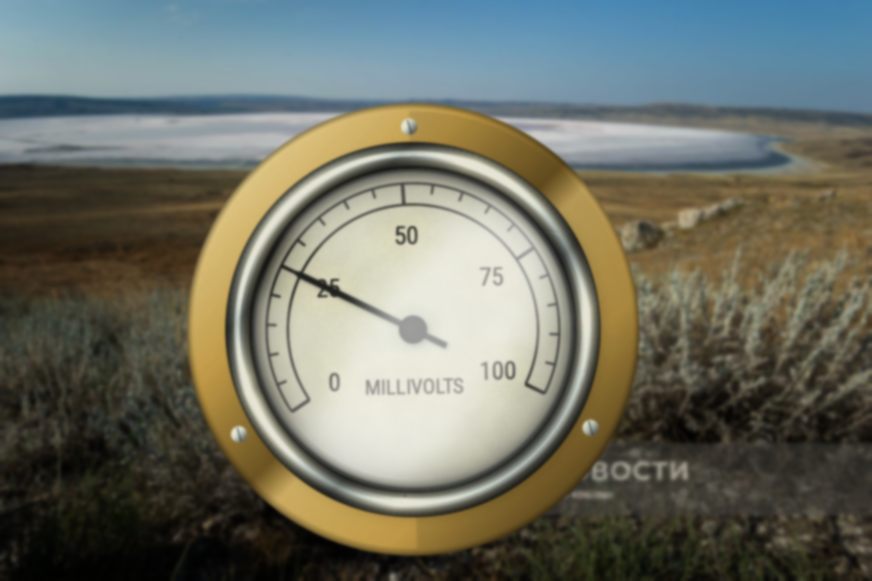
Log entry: 25 mV
